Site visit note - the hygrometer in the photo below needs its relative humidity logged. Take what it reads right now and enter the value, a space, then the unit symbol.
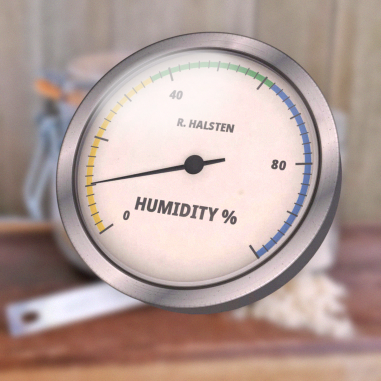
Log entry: 10 %
